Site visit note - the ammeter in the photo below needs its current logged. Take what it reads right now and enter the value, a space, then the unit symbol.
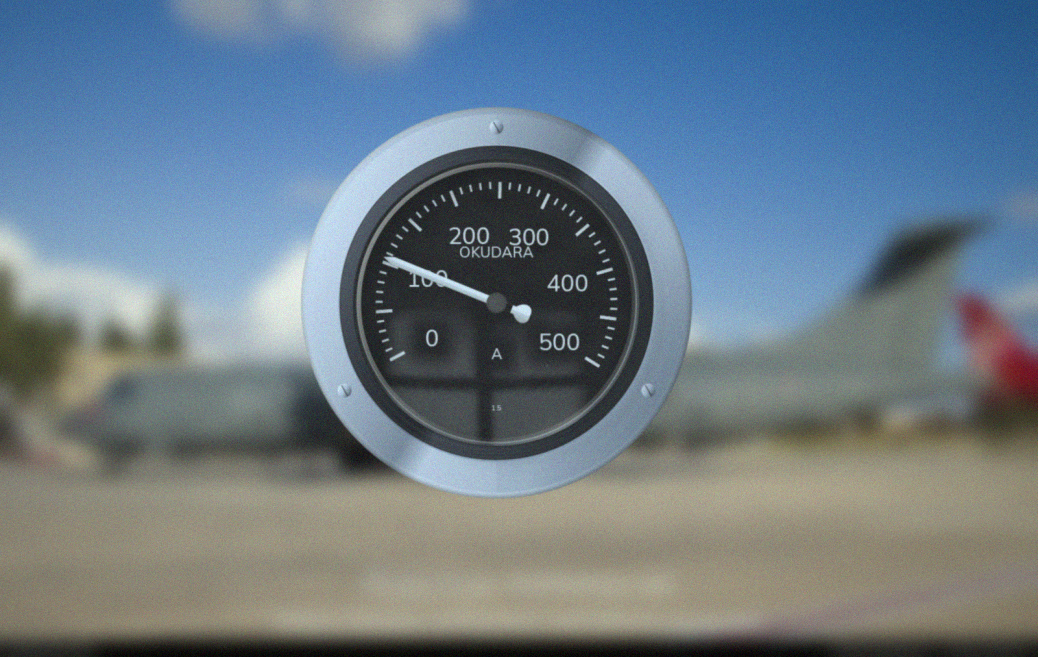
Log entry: 105 A
